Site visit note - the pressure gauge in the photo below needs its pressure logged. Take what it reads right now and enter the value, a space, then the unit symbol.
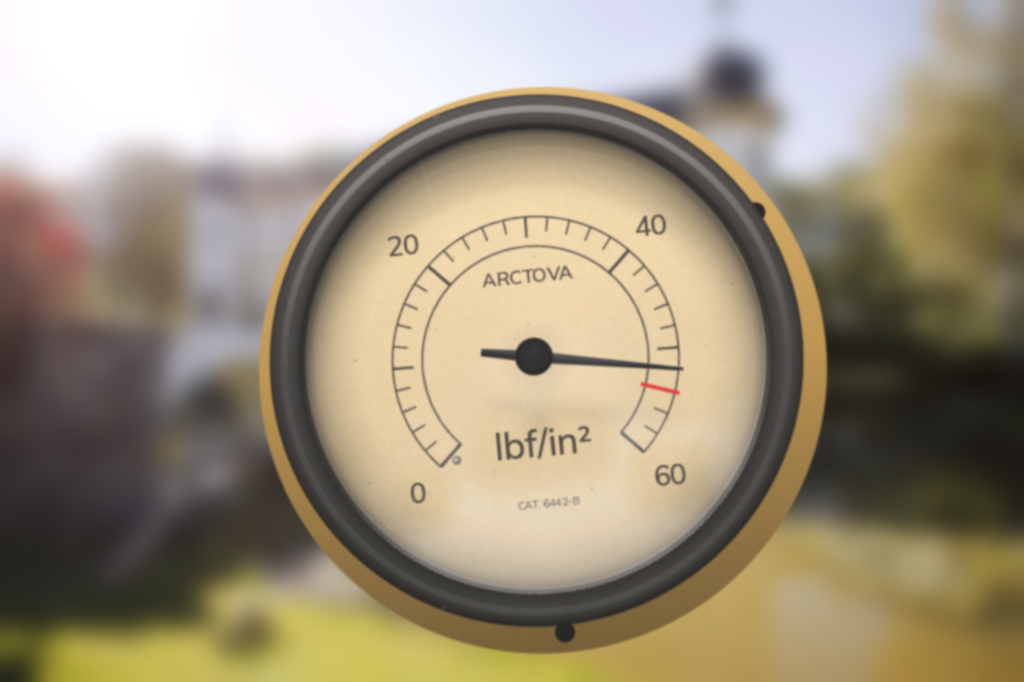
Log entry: 52 psi
